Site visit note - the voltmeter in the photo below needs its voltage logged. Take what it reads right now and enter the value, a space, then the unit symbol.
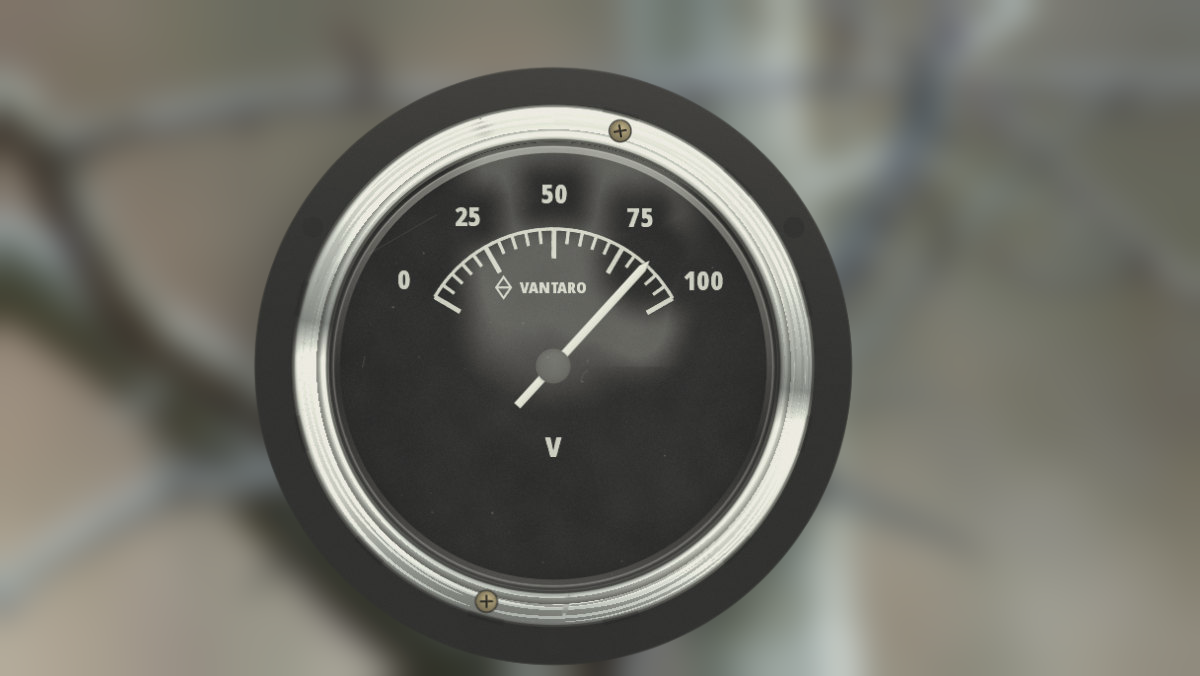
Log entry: 85 V
